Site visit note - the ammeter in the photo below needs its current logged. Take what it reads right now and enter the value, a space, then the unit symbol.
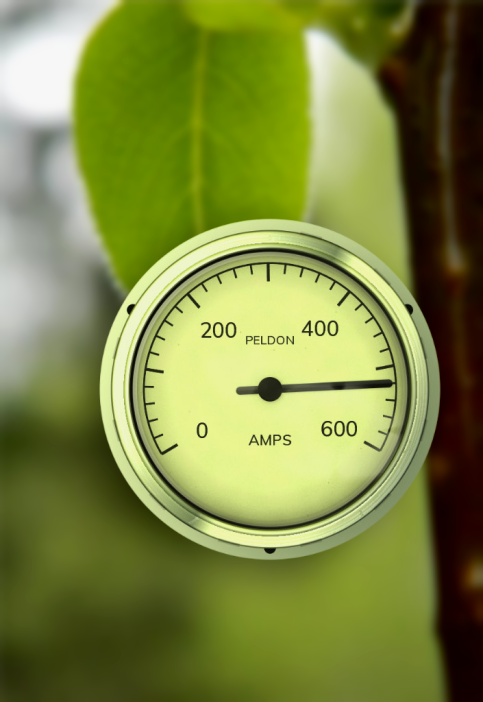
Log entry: 520 A
